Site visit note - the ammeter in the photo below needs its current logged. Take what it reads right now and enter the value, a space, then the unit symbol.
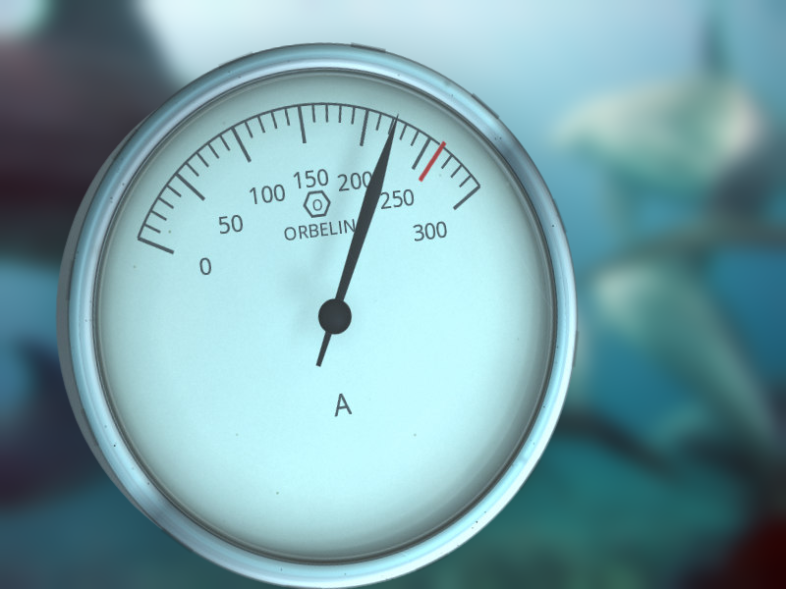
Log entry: 220 A
